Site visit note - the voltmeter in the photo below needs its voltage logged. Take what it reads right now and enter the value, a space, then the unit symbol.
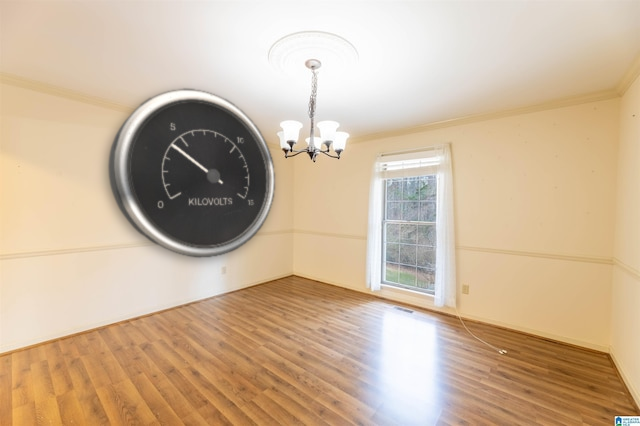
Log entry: 4 kV
